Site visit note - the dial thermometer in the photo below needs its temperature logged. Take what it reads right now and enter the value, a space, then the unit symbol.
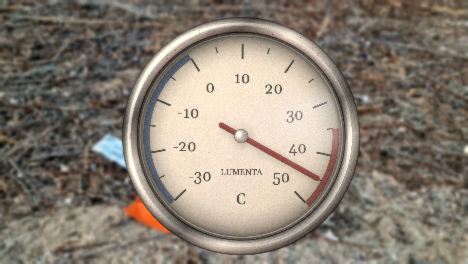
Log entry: 45 °C
